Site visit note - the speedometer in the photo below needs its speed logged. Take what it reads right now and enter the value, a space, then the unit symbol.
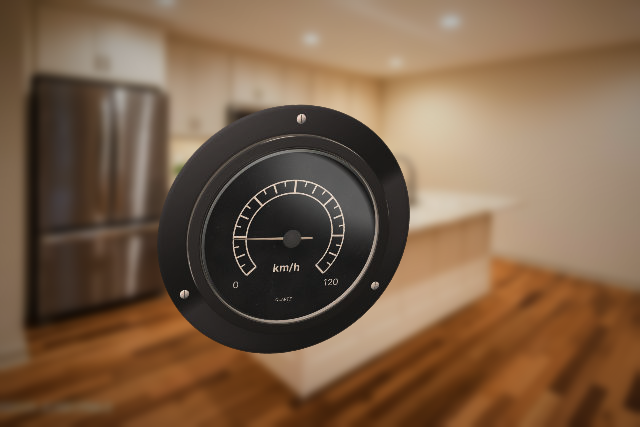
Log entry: 20 km/h
